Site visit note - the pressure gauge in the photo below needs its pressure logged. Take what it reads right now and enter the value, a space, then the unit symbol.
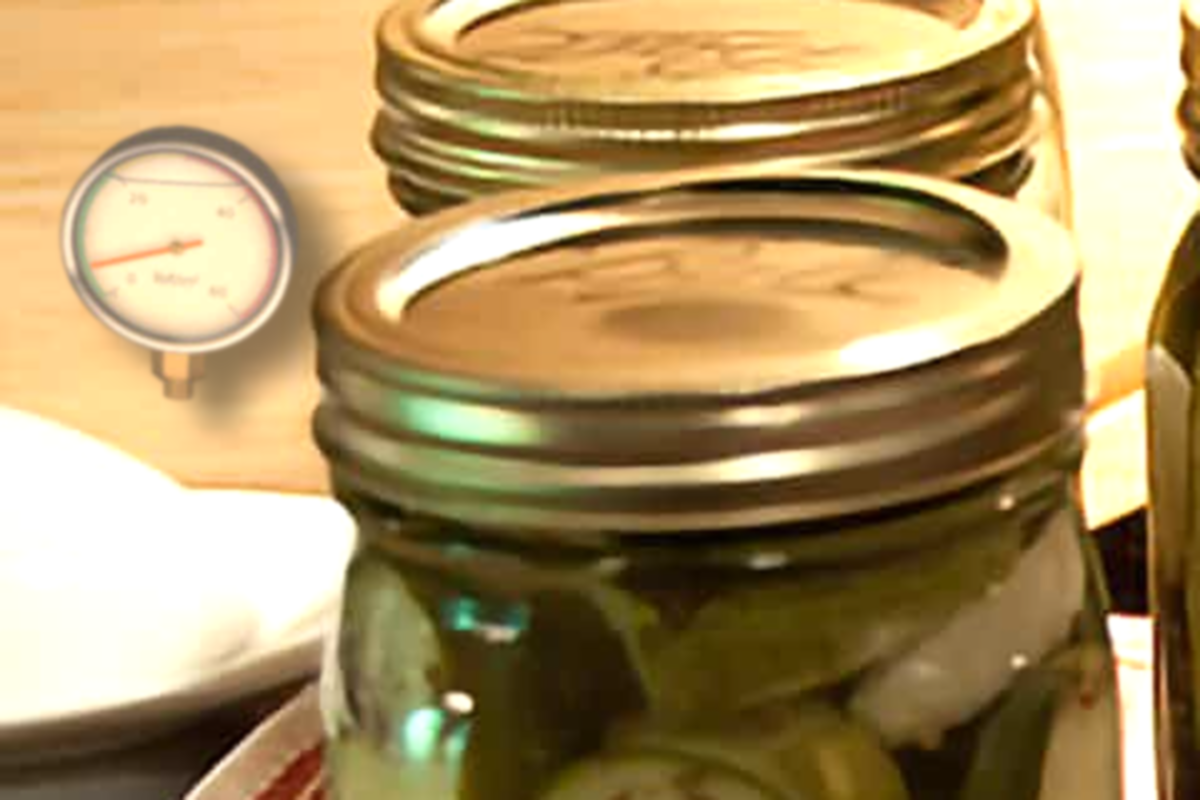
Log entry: 5 psi
